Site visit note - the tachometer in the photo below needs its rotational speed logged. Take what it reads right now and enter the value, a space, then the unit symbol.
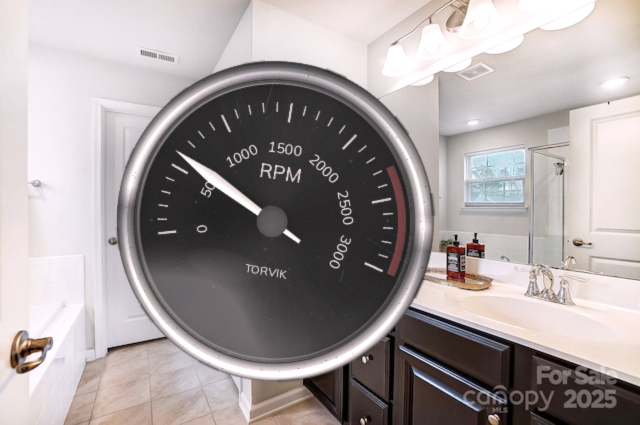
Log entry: 600 rpm
